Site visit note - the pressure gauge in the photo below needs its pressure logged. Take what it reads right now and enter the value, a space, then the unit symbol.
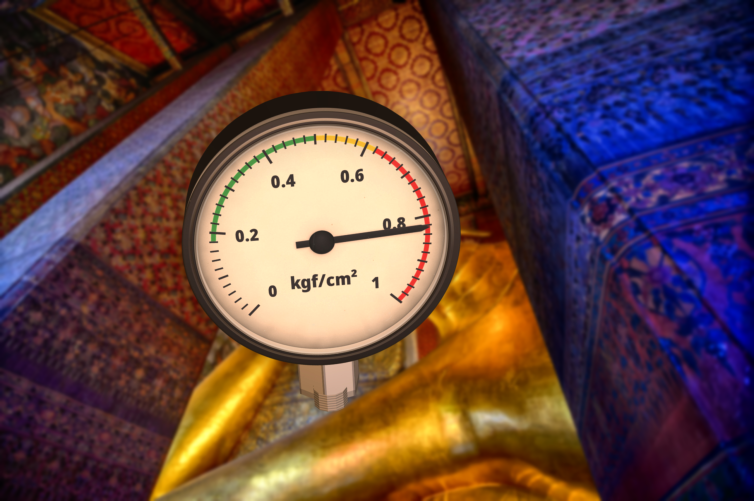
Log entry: 0.82 kg/cm²
